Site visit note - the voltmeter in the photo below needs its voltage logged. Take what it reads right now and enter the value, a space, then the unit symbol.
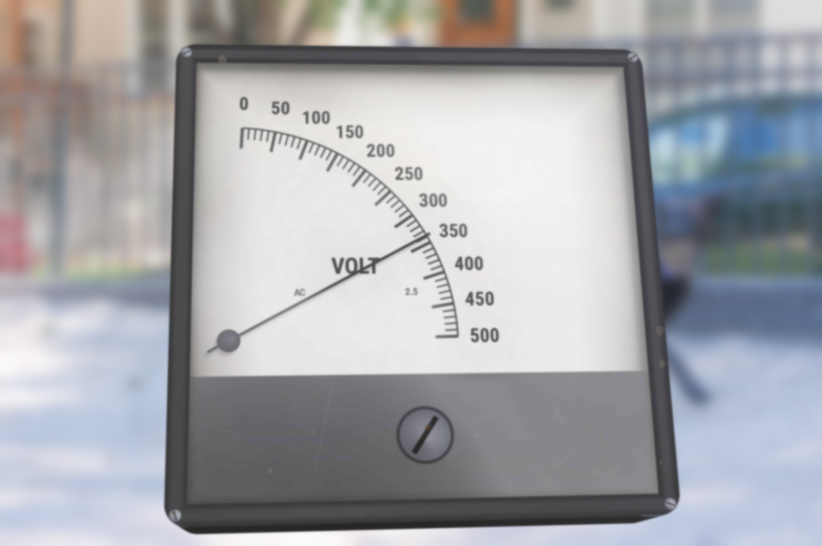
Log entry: 340 V
